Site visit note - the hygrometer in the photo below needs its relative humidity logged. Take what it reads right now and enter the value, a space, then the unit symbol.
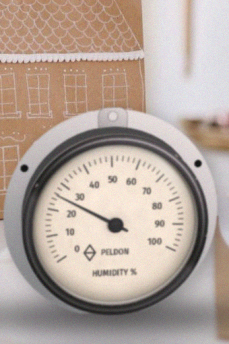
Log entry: 26 %
